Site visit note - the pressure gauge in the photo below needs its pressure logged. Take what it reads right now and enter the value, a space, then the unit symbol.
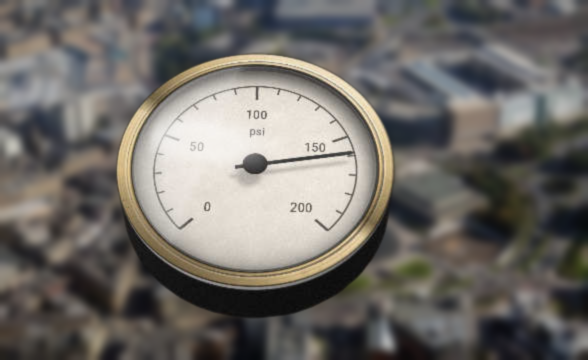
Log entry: 160 psi
